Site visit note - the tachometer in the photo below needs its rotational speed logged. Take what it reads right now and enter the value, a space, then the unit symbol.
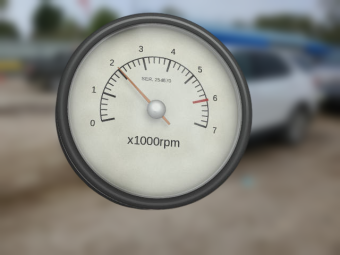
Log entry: 2000 rpm
